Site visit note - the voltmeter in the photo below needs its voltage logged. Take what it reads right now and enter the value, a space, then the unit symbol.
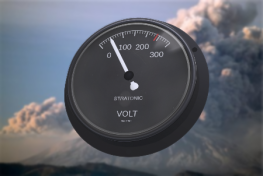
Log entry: 50 V
